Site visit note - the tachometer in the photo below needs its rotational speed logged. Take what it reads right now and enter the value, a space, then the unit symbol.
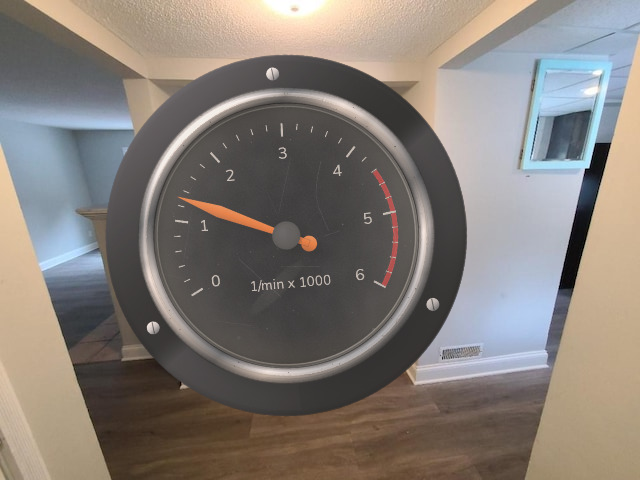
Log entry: 1300 rpm
